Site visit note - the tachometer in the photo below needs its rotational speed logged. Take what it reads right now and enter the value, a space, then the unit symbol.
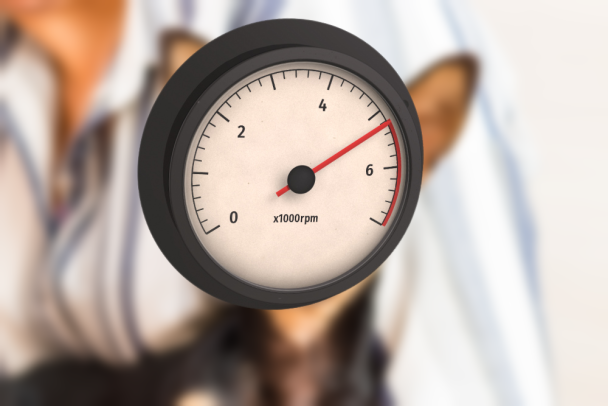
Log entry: 5200 rpm
